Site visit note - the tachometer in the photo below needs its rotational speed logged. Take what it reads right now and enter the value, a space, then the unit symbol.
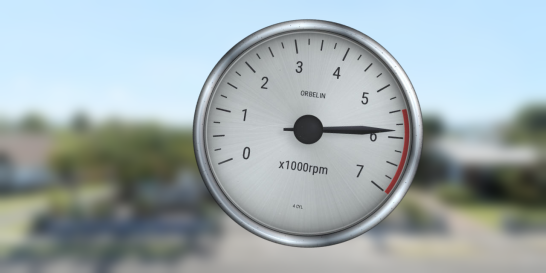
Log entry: 5875 rpm
